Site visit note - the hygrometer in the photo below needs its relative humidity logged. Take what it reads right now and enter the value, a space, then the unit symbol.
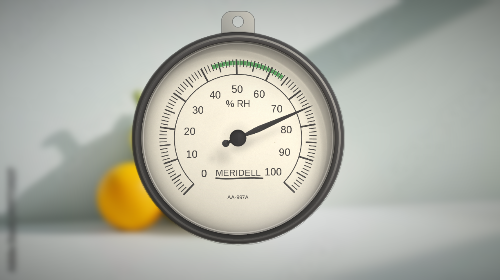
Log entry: 75 %
